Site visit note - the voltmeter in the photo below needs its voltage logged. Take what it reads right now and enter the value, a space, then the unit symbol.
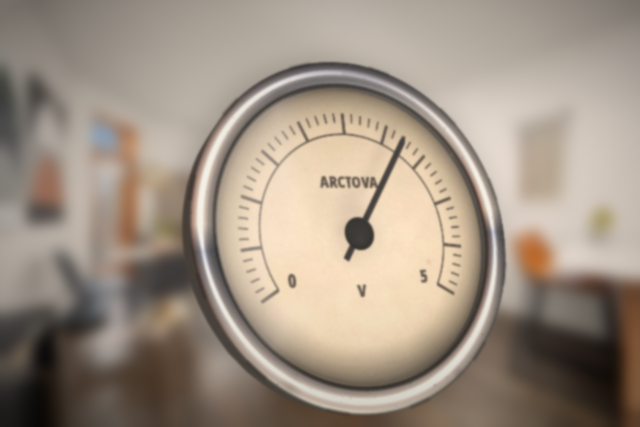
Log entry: 3.2 V
